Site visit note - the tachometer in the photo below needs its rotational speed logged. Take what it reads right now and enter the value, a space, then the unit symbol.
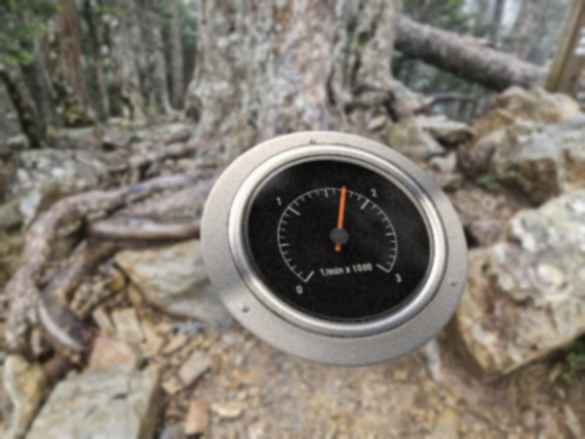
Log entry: 1700 rpm
